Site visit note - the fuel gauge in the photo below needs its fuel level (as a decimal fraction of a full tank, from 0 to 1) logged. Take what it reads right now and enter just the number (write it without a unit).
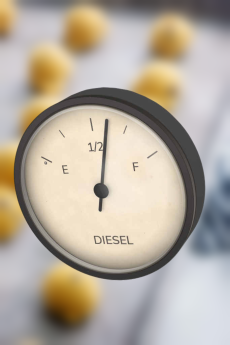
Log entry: 0.625
